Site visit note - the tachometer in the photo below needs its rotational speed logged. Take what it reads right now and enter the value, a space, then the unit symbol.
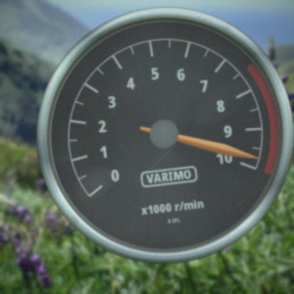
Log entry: 9750 rpm
